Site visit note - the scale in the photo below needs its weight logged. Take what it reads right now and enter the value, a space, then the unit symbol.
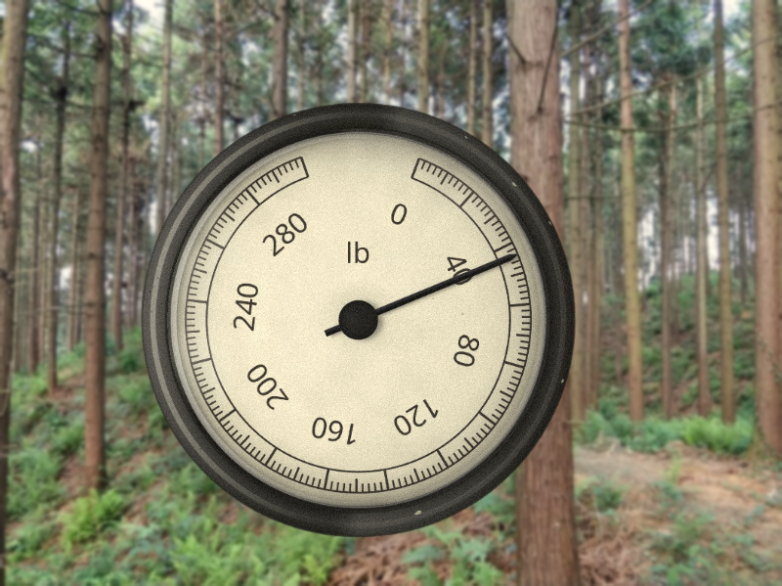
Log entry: 44 lb
